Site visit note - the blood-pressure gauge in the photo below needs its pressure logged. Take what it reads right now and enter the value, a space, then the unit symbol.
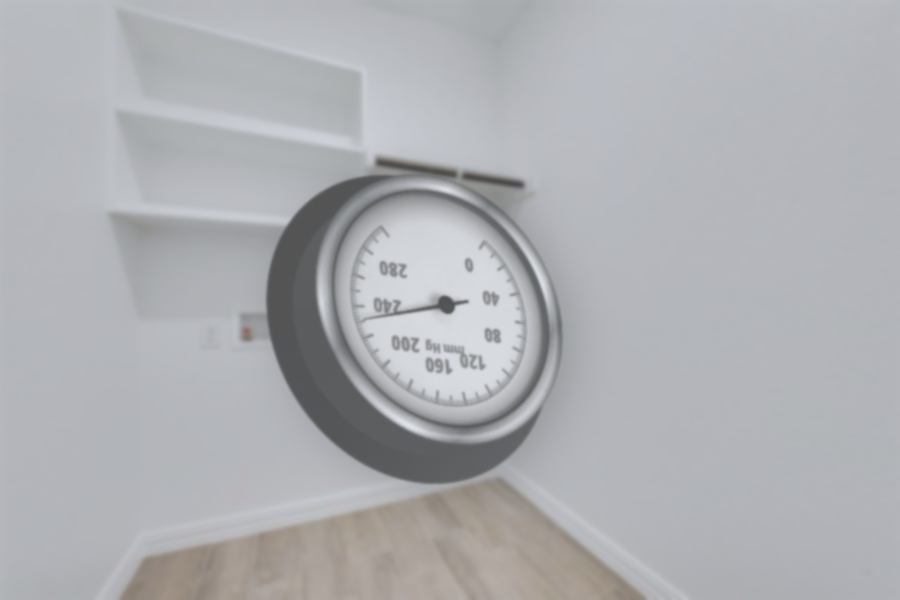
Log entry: 230 mmHg
